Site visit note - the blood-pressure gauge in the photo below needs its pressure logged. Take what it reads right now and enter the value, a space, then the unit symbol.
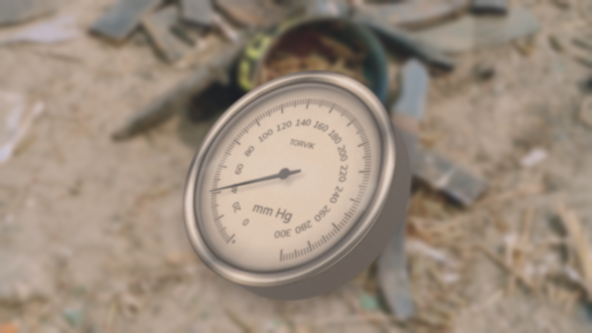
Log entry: 40 mmHg
